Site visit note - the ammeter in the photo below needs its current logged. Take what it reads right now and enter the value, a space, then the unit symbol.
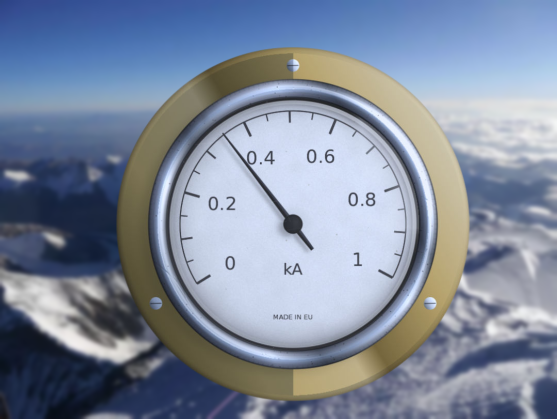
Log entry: 0.35 kA
